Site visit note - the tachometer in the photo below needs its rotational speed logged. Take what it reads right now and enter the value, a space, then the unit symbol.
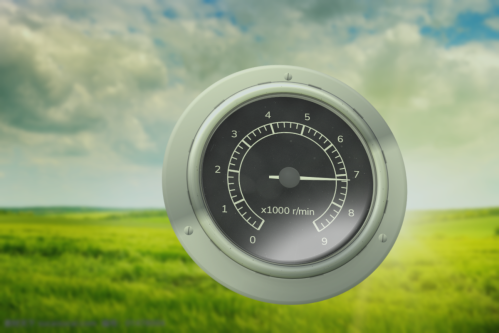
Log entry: 7200 rpm
